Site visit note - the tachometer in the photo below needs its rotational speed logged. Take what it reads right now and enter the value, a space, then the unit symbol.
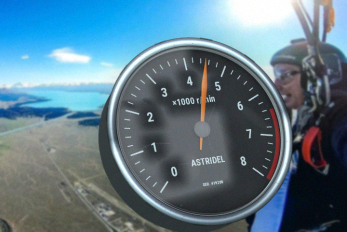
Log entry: 4500 rpm
